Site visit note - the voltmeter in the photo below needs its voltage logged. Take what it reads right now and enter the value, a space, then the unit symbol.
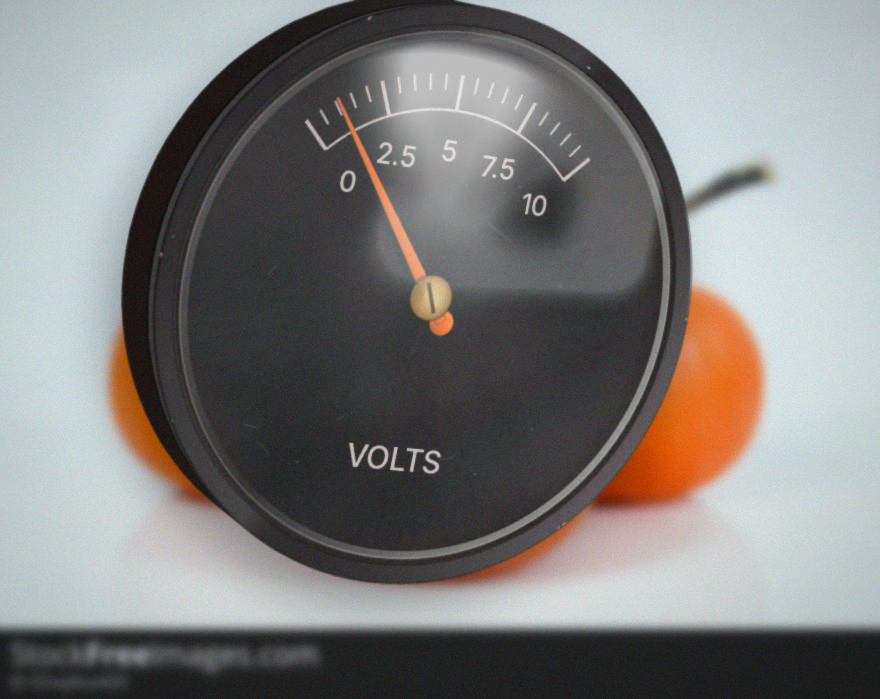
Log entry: 1 V
